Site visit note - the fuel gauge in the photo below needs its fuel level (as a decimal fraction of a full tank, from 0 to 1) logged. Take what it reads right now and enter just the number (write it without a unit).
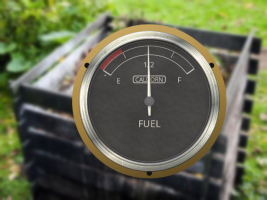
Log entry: 0.5
